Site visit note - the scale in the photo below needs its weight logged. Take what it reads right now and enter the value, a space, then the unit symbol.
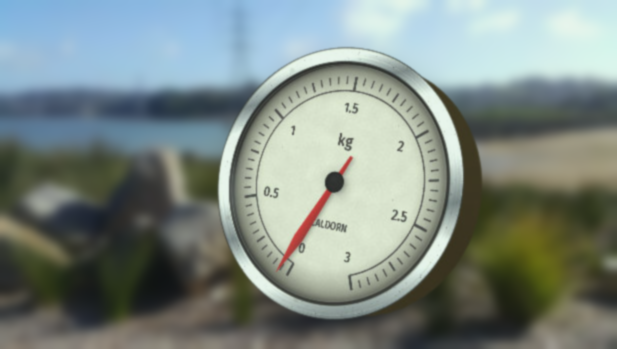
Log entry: 0.05 kg
